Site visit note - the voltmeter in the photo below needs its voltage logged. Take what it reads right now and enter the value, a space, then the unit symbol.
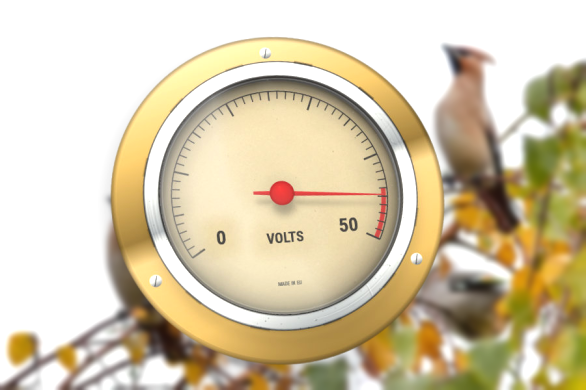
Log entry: 45 V
